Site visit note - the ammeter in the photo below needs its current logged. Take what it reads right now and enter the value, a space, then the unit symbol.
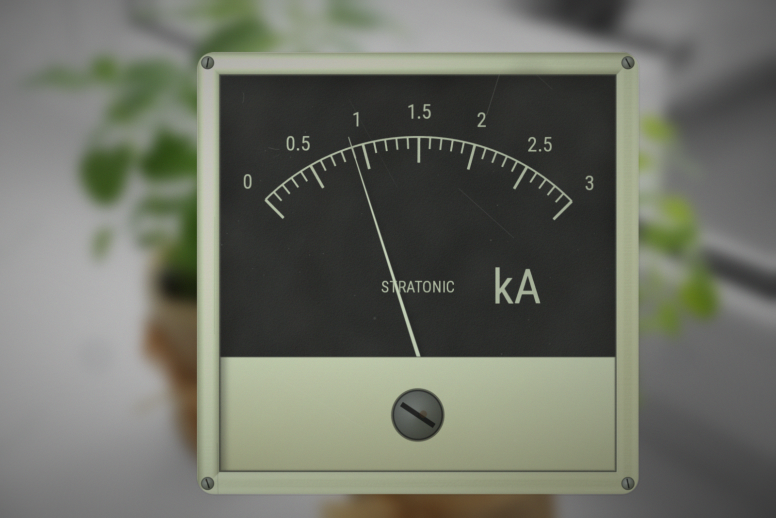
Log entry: 0.9 kA
